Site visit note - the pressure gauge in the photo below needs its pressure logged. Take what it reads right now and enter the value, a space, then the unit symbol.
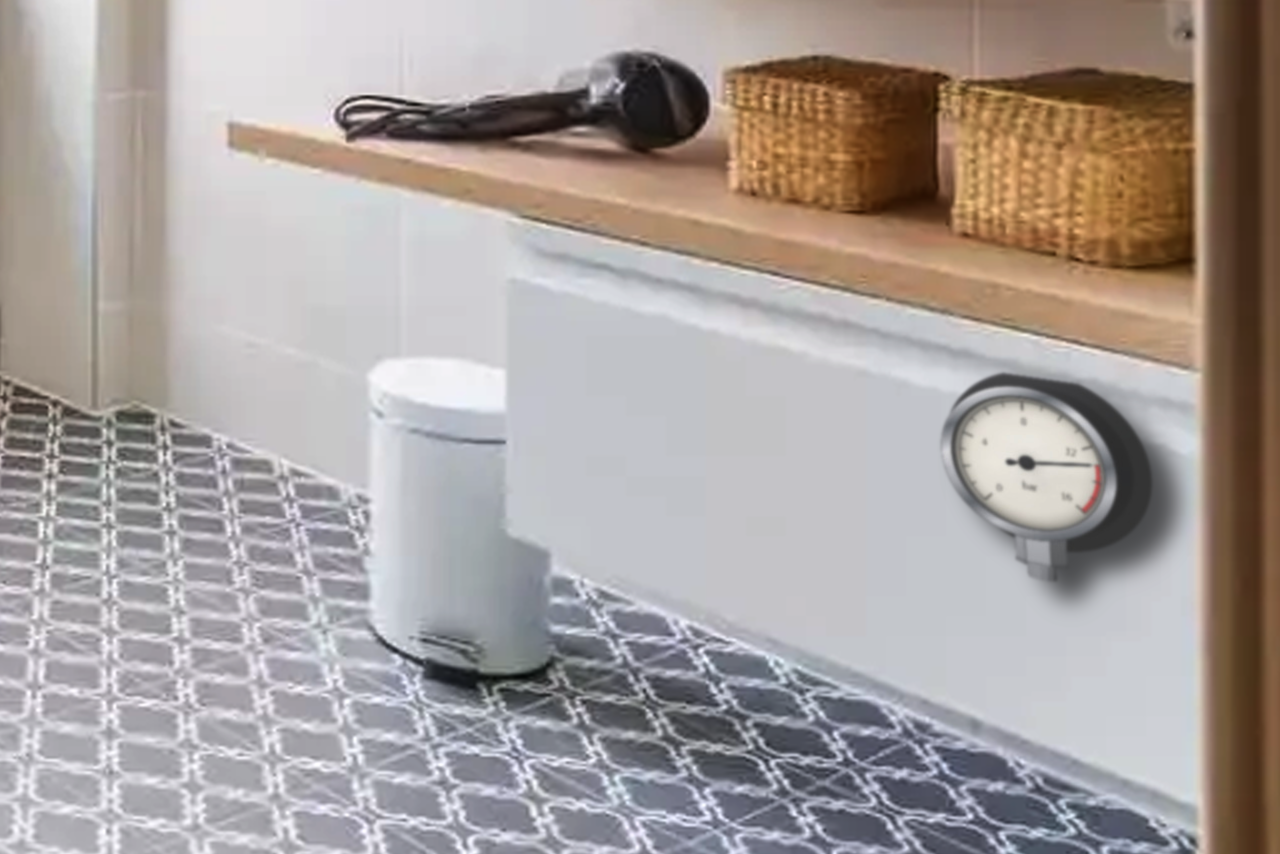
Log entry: 13 bar
